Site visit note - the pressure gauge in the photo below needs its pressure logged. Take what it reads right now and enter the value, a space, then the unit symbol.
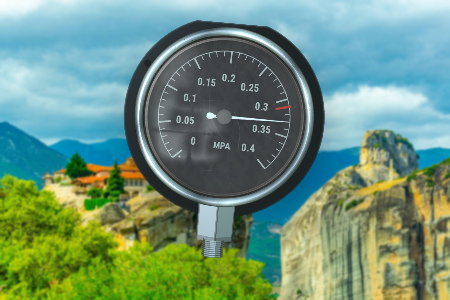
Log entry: 0.33 MPa
